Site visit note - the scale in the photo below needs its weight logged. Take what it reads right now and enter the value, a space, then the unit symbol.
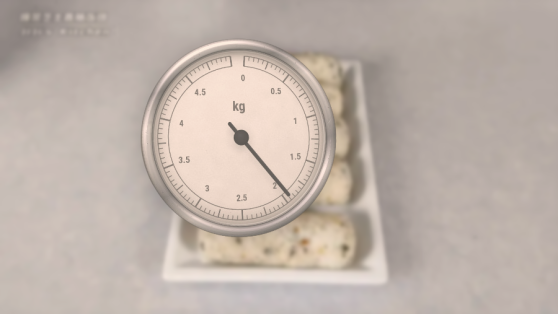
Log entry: 1.95 kg
